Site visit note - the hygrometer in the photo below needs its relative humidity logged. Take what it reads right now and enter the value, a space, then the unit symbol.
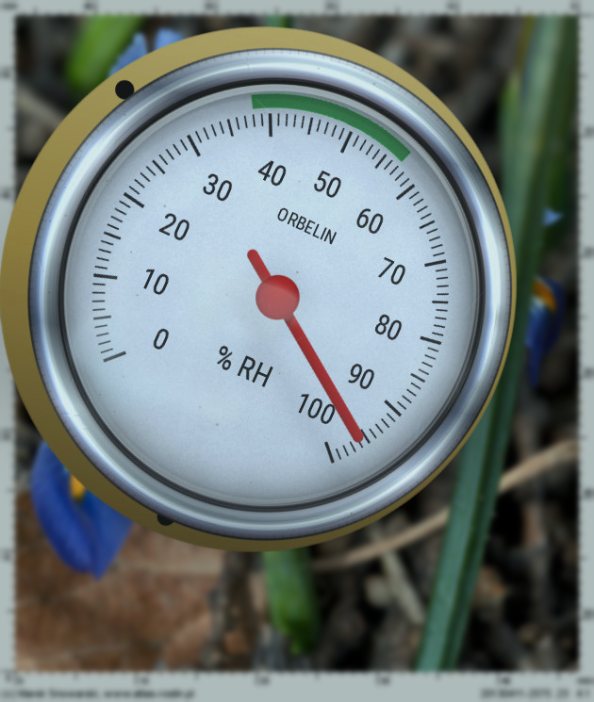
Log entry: 96 %
